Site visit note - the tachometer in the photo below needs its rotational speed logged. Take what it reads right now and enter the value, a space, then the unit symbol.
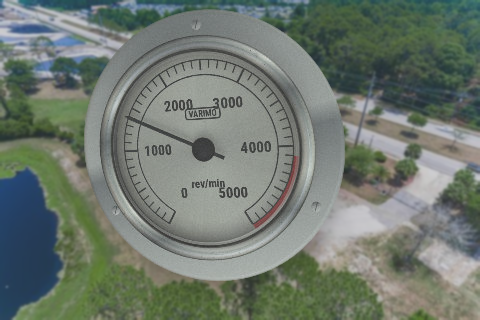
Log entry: 1400 rpm
